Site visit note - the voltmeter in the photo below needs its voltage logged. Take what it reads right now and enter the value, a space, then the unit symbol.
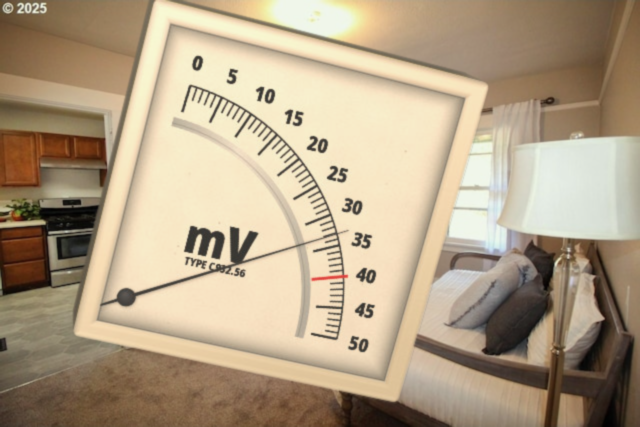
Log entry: 33 mV
